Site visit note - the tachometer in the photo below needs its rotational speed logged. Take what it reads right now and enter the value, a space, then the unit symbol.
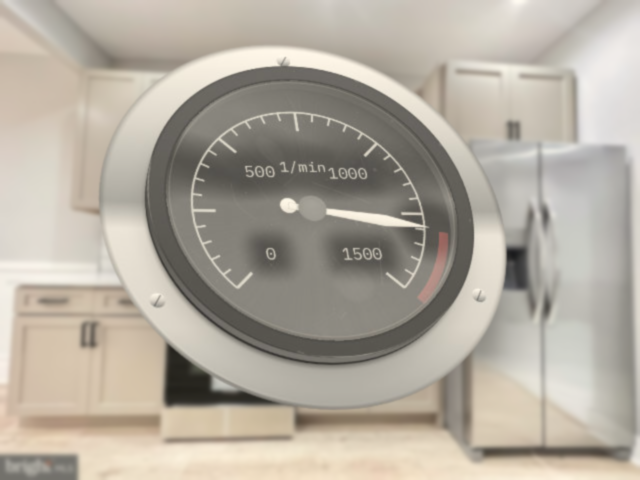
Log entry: 1300 rpm
